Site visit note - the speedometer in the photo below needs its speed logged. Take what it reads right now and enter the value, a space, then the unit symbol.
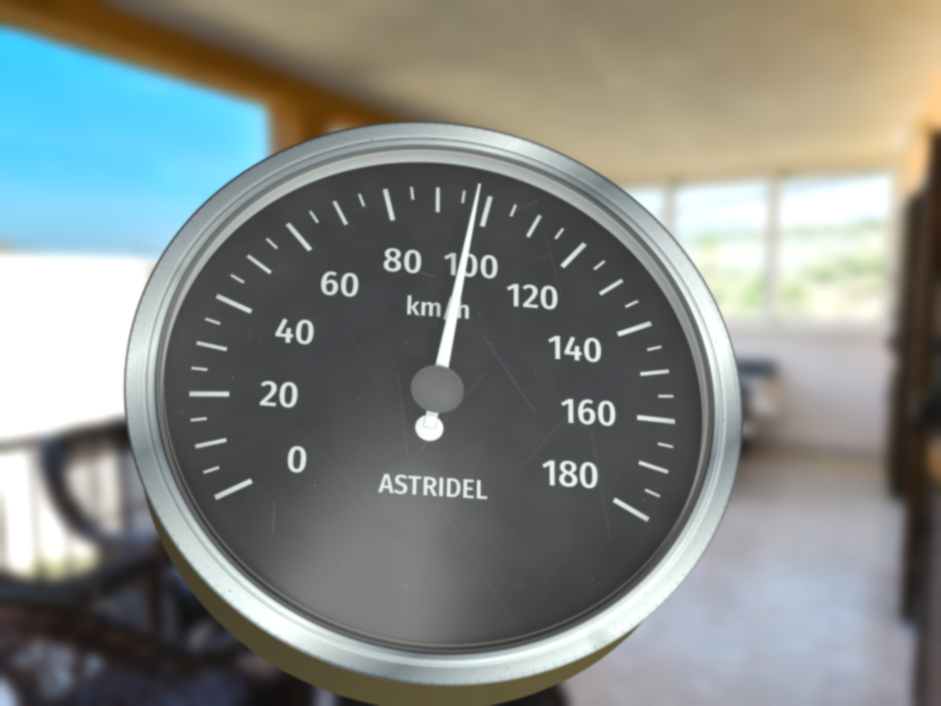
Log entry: 97.5 km/h
